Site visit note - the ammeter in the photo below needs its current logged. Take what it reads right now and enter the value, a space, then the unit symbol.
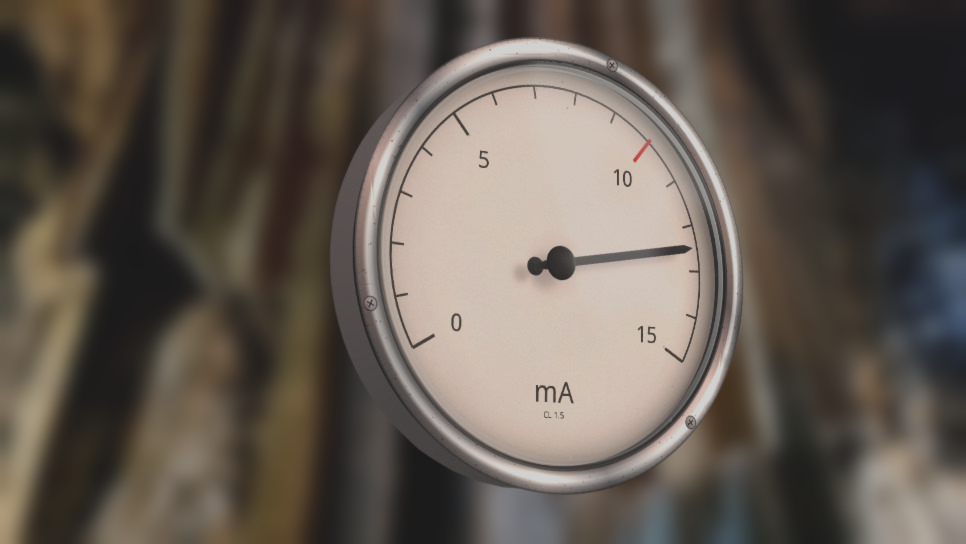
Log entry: 12.5 mA
